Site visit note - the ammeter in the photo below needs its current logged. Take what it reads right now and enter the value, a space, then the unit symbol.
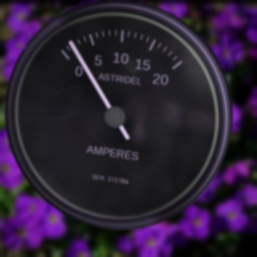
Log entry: 2 A
